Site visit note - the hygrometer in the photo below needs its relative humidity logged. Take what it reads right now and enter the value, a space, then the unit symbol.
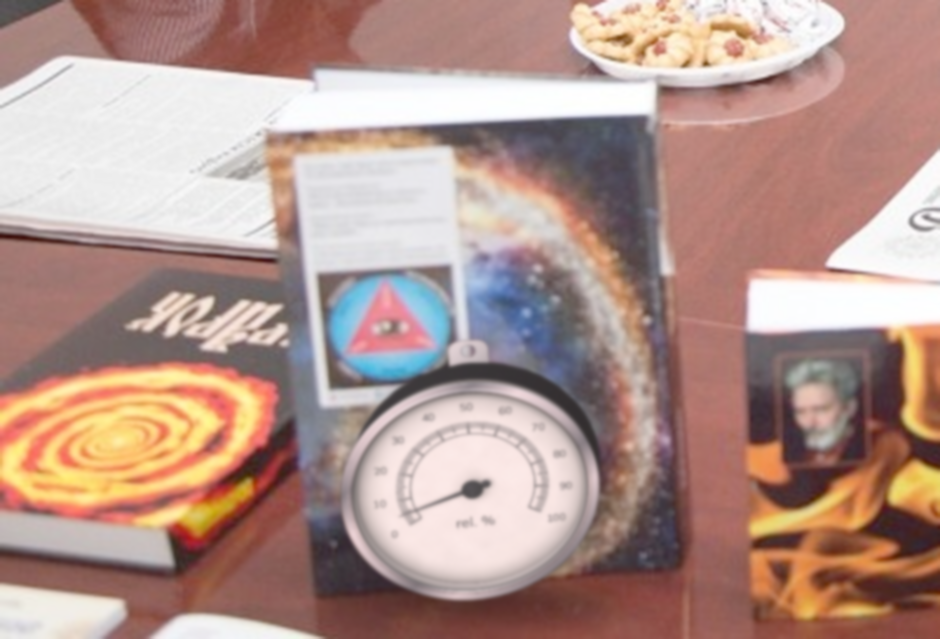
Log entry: 5 %
